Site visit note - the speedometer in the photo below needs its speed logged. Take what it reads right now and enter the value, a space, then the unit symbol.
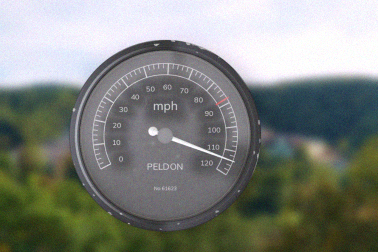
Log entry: 114 mph
